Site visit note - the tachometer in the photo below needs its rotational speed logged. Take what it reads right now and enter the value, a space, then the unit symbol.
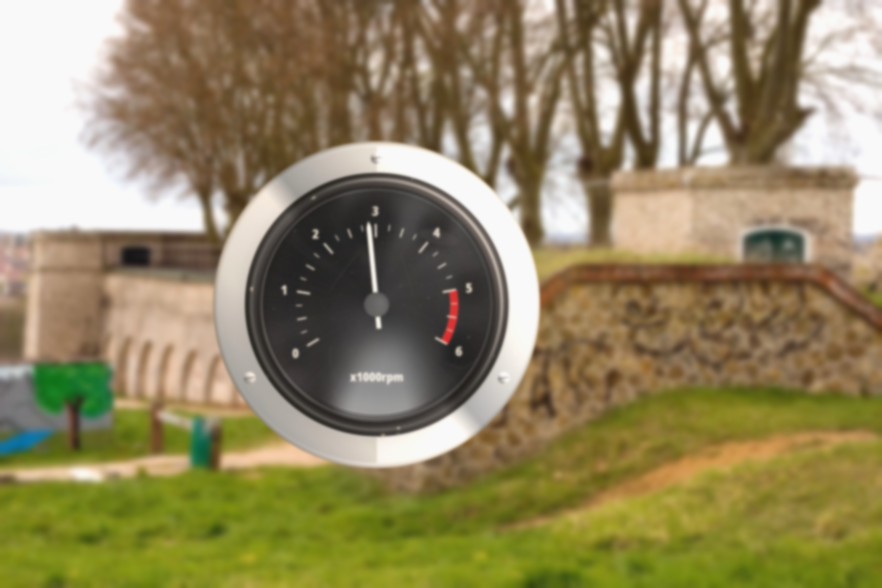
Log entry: 2875 rpm
